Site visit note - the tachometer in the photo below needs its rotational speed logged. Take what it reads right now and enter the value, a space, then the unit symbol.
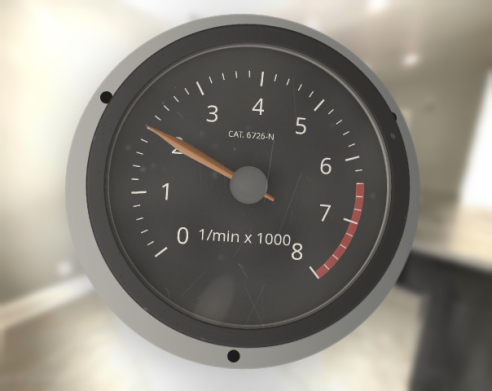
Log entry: 2000 rpm
